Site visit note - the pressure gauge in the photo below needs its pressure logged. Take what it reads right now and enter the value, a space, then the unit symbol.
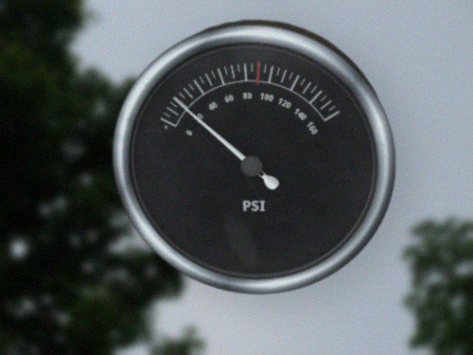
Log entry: 20 psi
